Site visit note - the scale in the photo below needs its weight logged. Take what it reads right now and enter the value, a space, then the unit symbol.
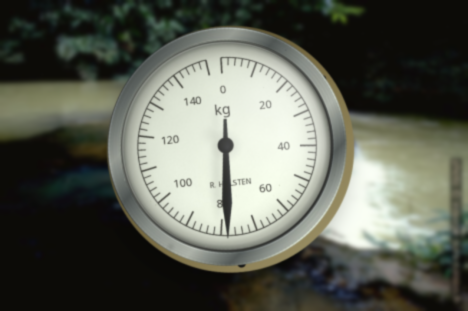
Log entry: 78 kg
